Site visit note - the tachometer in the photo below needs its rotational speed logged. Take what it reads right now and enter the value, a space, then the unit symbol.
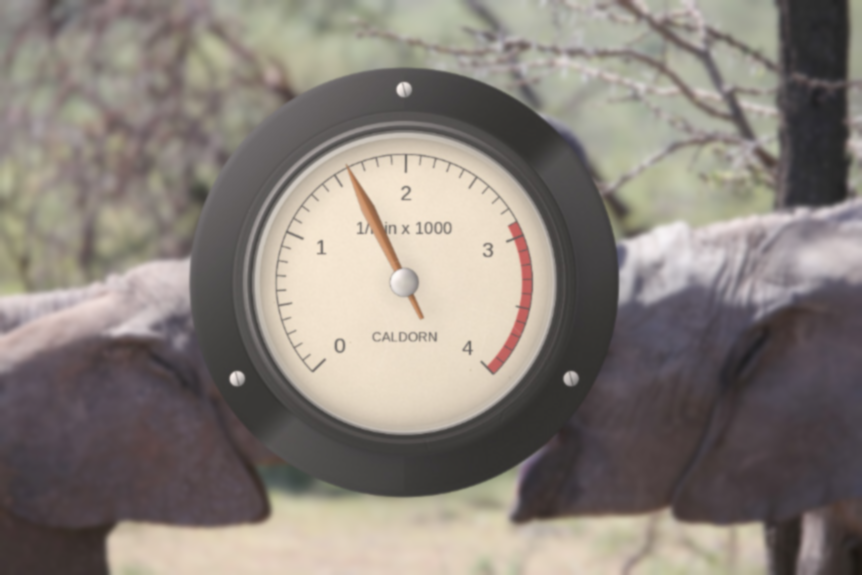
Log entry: 1600 rpm
